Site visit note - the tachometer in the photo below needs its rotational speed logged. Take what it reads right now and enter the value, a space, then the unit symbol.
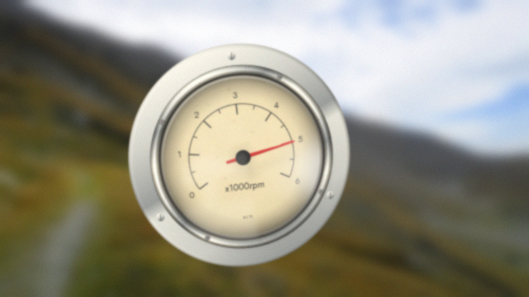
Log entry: 5000 rpm
